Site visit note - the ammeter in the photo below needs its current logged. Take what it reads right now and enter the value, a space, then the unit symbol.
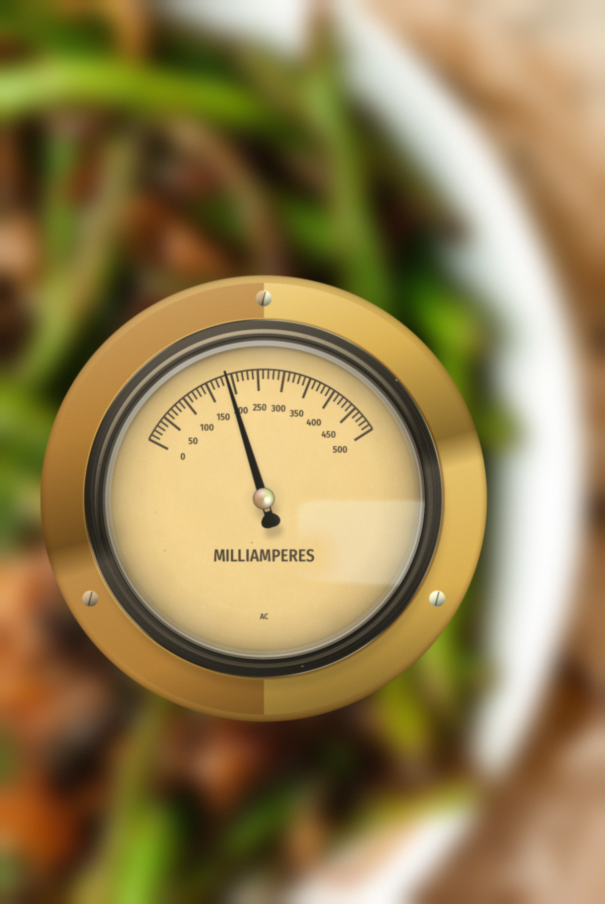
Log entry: 190 mA
